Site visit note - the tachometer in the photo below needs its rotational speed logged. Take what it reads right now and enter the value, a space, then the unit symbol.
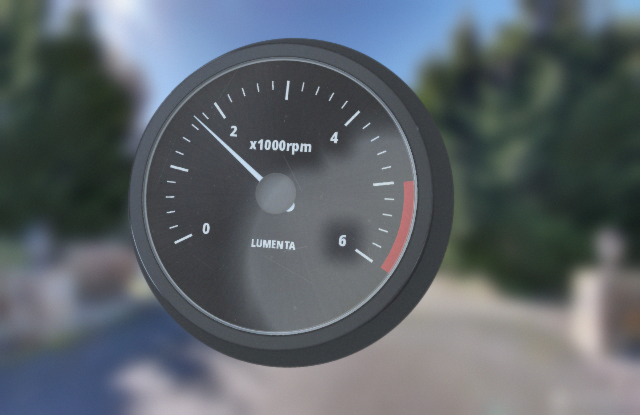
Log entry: 1700 rpm
